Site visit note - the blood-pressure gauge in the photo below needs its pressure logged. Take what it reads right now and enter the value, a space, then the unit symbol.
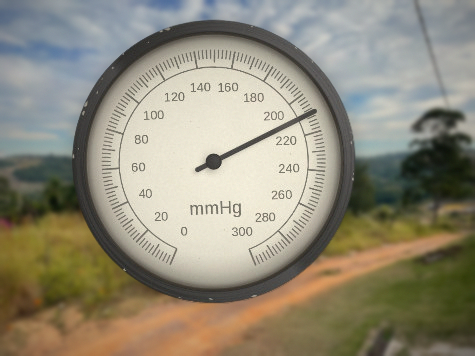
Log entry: 210 mmHg
